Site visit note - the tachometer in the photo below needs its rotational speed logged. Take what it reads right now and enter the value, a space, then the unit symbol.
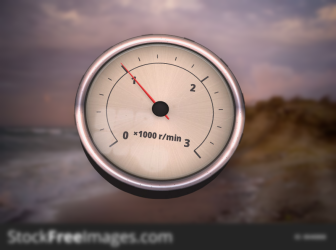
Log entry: 1000 rpm
